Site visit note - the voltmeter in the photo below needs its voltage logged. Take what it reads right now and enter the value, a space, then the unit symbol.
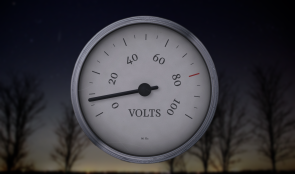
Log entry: 7.5 V
